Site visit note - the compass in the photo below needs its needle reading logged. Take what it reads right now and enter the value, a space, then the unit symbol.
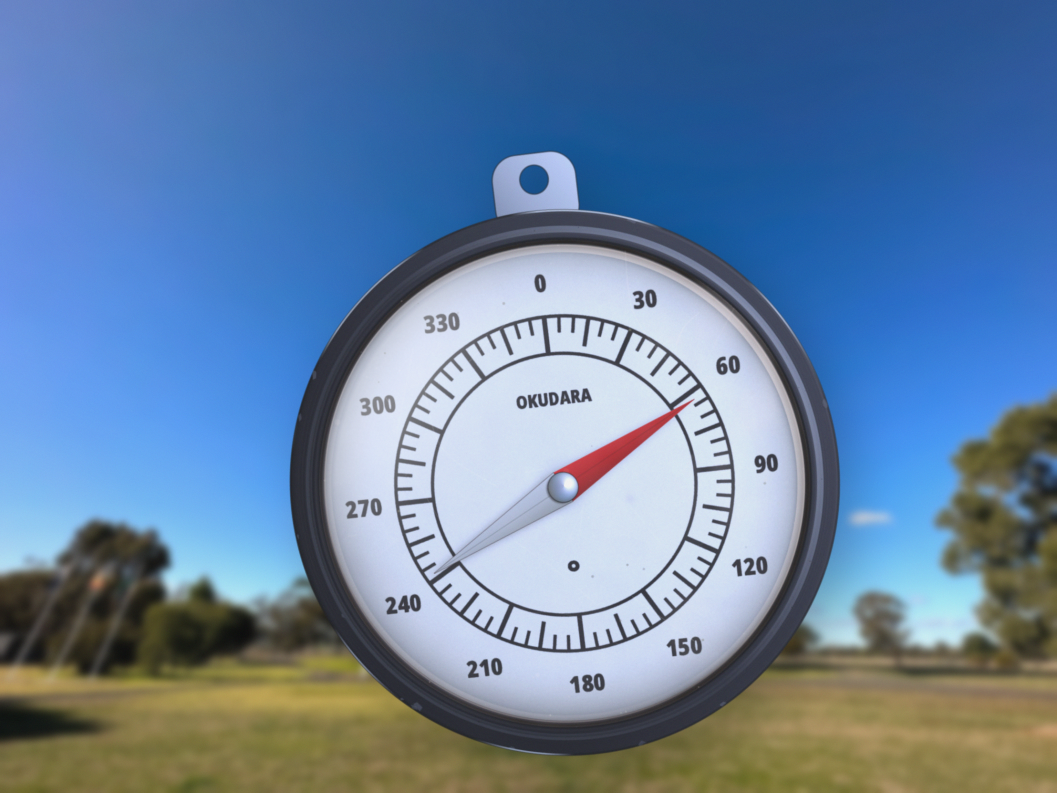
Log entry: 62.5 °
